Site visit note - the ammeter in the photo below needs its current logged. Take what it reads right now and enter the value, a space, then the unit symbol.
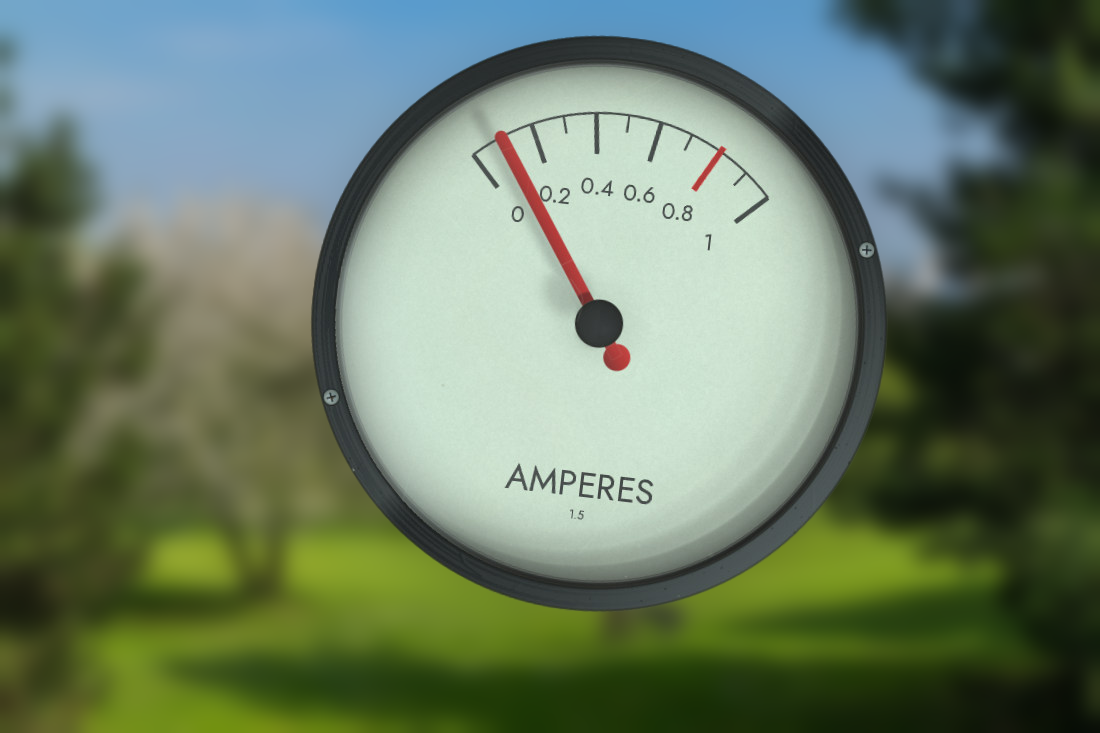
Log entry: 0.1 A
